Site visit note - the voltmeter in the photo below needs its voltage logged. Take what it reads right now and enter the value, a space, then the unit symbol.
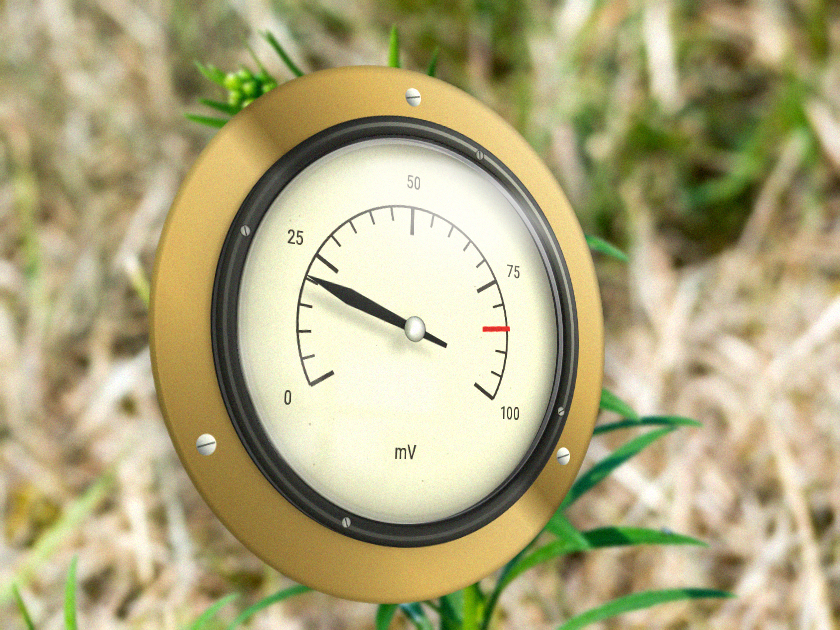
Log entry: 20 mV
